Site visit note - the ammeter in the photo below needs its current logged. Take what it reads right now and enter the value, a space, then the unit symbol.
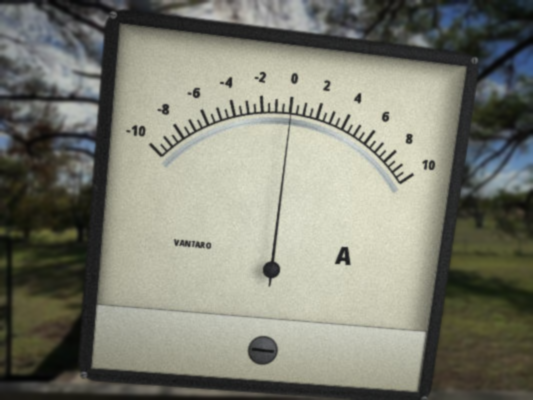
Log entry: 0 A
